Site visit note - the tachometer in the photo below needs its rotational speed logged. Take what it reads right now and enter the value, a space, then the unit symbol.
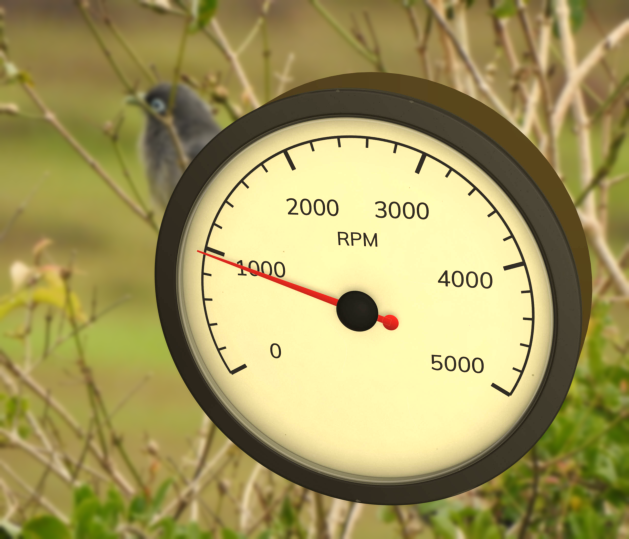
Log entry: 1000 rpm
